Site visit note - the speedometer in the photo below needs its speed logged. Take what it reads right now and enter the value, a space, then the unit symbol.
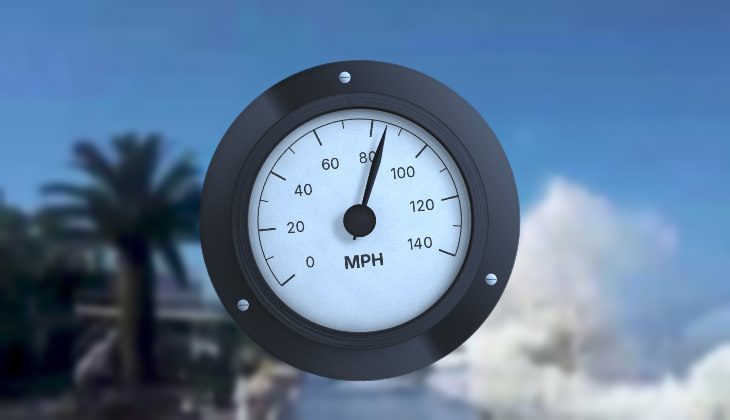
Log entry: 85 mph
